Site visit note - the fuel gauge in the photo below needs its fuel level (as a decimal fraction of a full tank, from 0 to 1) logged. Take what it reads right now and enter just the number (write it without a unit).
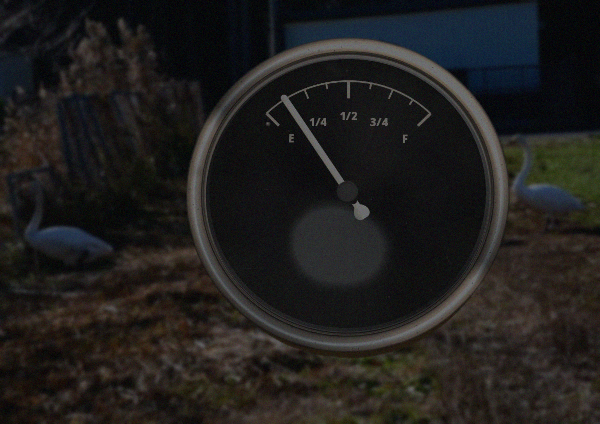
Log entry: 0.125
